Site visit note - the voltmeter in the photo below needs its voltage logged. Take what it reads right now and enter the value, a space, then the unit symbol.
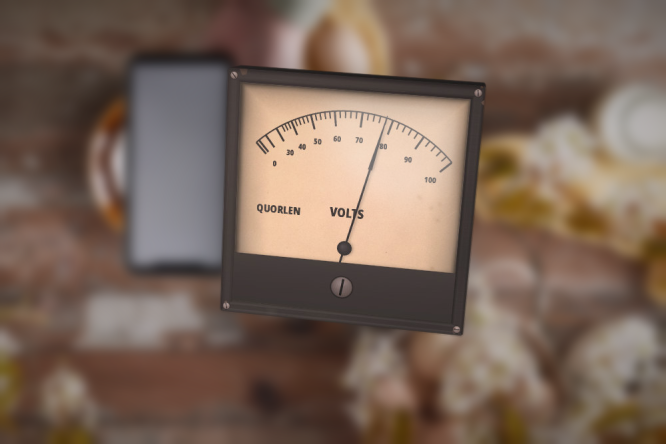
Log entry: 78 V
